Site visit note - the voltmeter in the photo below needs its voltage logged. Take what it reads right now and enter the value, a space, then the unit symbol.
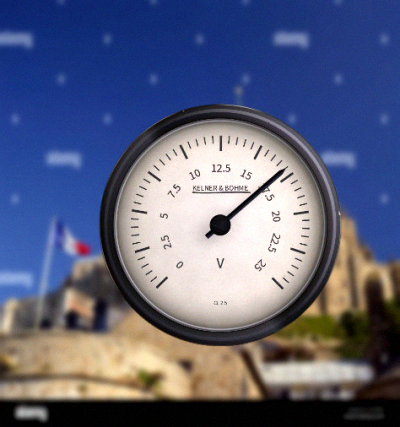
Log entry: 17 V
